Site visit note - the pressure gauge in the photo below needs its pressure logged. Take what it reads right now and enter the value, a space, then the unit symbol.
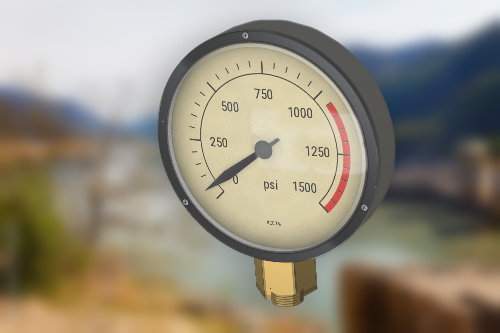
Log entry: 50 psi
